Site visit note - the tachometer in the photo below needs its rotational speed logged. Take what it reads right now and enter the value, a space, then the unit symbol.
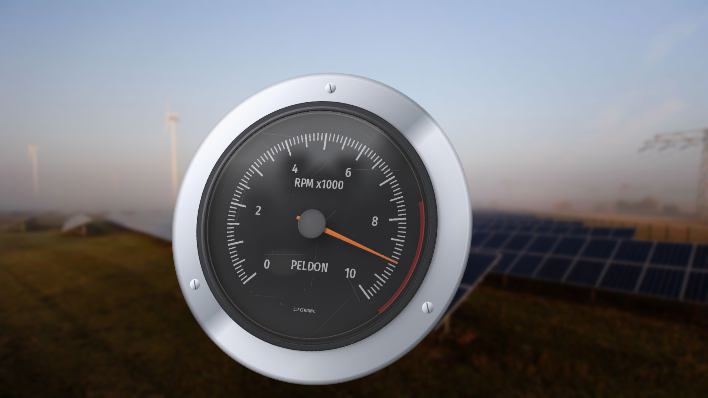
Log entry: 9000 rpm
